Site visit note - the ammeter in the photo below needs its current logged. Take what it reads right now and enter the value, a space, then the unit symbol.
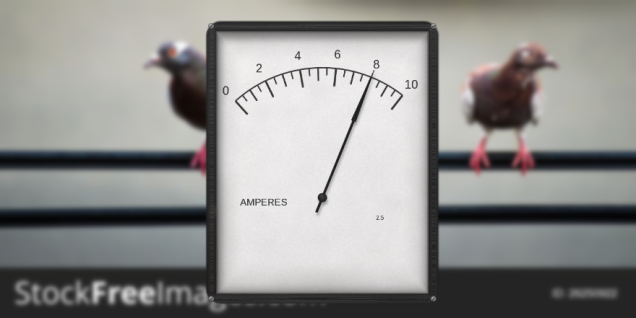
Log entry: 8 A
